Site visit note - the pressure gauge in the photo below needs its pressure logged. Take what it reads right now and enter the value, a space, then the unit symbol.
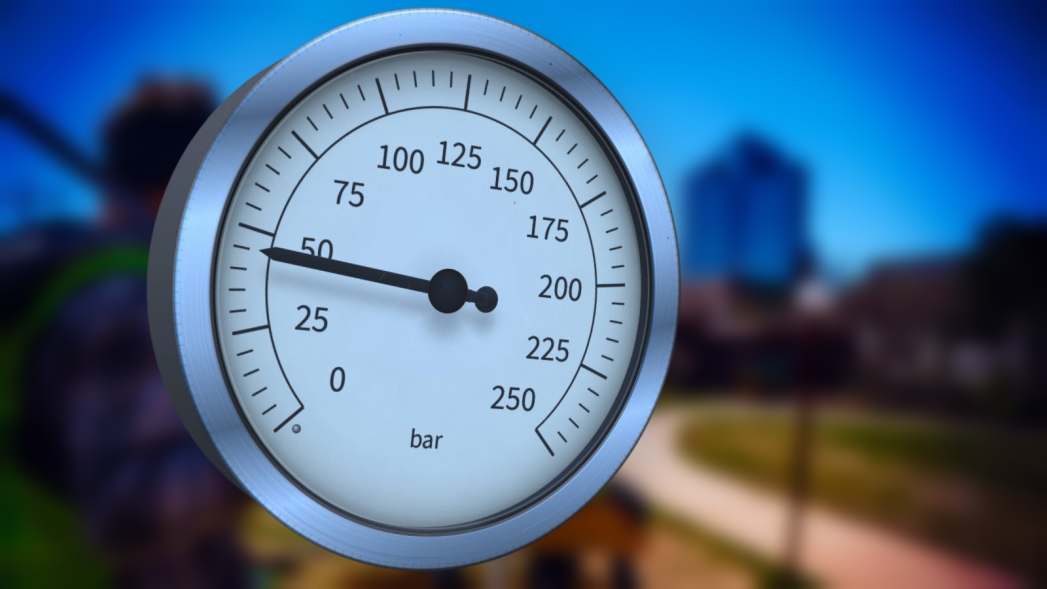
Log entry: 45 bar
